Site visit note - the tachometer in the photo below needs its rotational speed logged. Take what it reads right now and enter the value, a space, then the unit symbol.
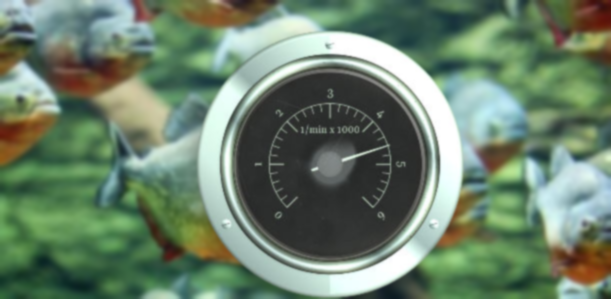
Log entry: 4600 rpm
